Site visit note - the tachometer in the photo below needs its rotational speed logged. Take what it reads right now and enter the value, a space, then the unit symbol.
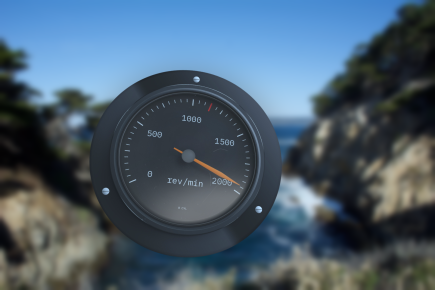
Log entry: 1950 rpm
